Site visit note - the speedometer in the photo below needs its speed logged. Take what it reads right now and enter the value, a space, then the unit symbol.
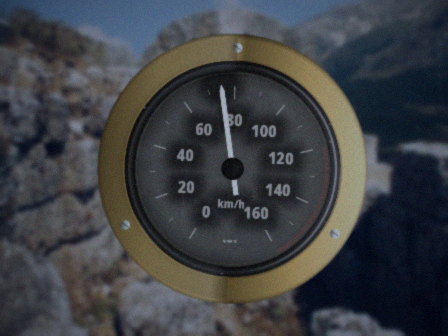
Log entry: 75 km/h
